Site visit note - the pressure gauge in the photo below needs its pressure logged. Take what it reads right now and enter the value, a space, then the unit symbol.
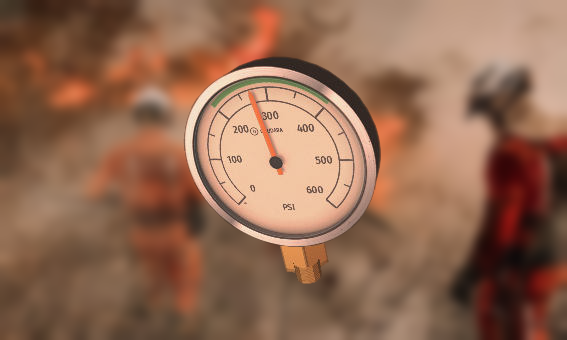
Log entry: 275 psi
